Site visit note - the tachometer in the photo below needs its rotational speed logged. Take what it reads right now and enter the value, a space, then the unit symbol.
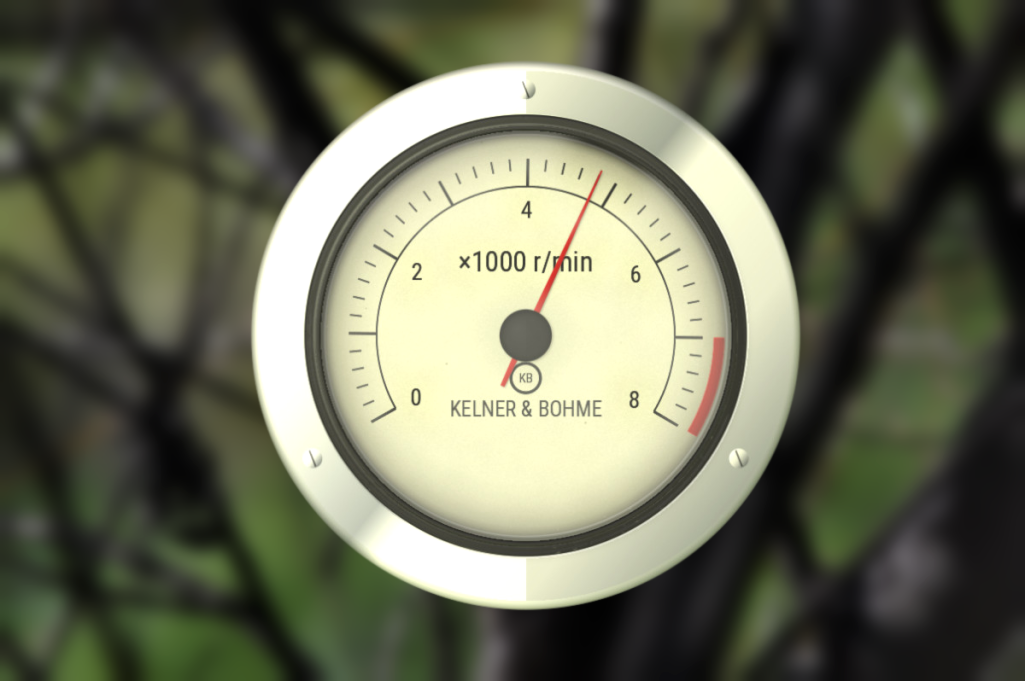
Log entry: 4800 rpm
